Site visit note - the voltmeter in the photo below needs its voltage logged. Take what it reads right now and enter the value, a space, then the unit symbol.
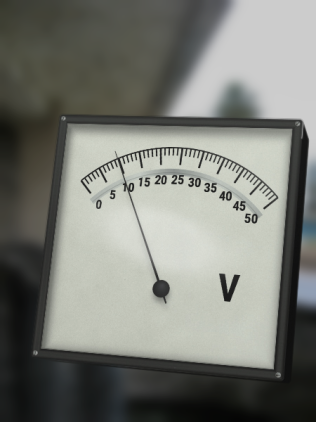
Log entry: 10 V
